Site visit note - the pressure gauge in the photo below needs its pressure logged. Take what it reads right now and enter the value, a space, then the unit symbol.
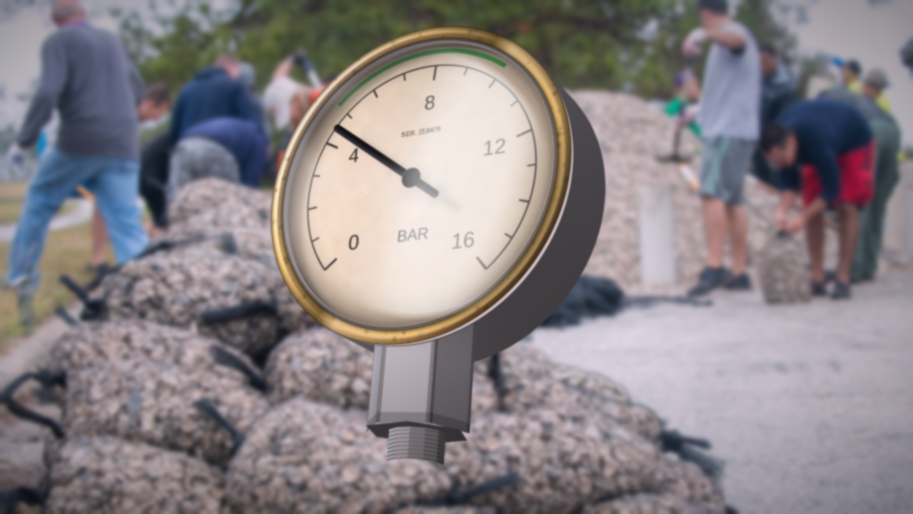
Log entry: 4.5 bar
